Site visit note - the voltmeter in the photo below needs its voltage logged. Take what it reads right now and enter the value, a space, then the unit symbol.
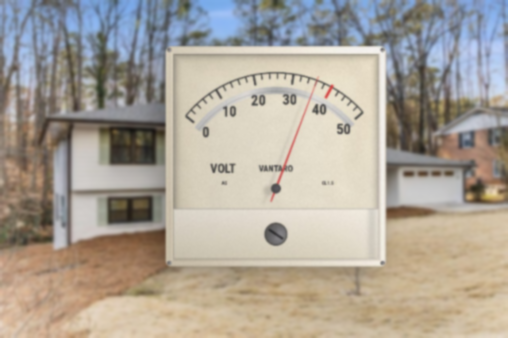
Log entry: 36 V
